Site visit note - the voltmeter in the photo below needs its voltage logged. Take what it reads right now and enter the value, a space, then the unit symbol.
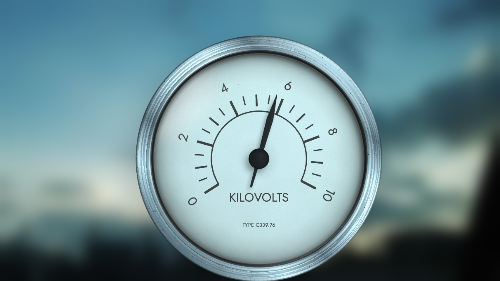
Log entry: 5.75 kV
